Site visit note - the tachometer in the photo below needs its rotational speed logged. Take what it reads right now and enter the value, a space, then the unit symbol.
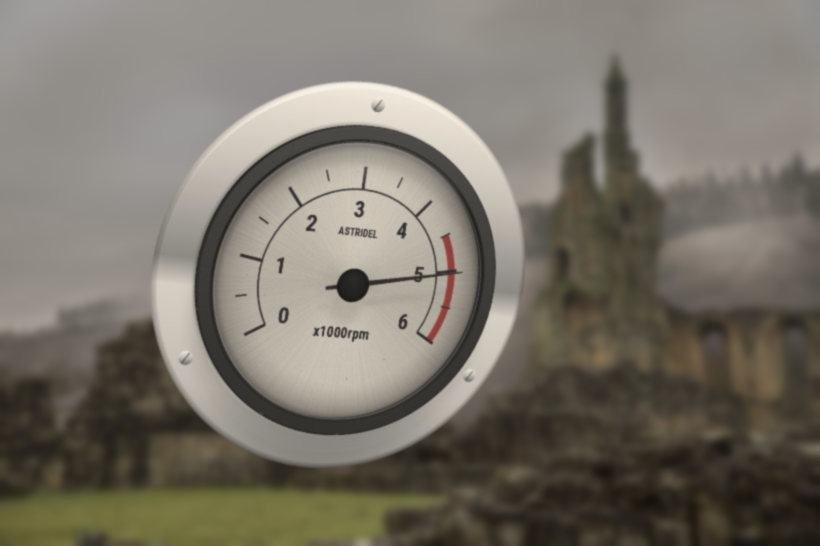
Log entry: 5000 rpm
